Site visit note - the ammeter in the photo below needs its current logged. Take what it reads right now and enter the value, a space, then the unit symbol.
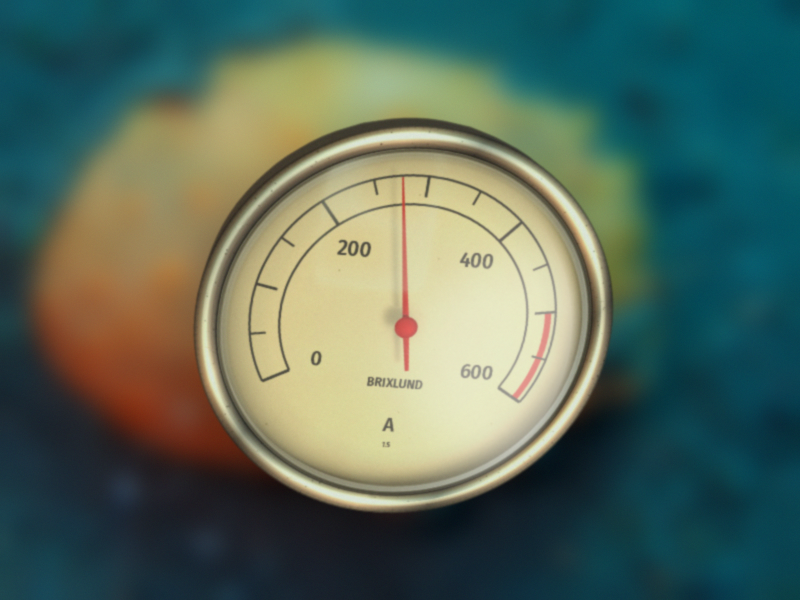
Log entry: 275 A
